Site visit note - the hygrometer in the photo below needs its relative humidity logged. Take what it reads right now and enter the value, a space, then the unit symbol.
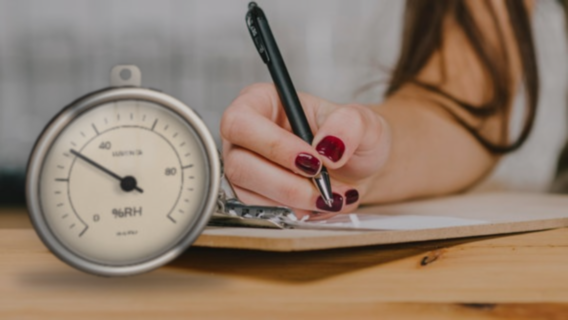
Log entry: 30 %
